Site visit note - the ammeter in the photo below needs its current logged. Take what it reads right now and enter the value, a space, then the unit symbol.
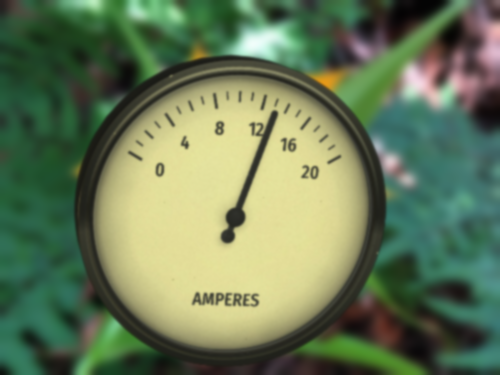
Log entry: 13 A
